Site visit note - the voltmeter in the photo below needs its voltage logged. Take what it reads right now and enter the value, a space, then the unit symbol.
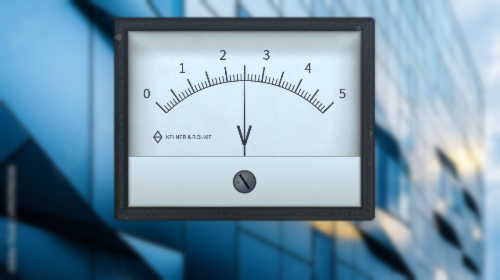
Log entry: 2.5 V
